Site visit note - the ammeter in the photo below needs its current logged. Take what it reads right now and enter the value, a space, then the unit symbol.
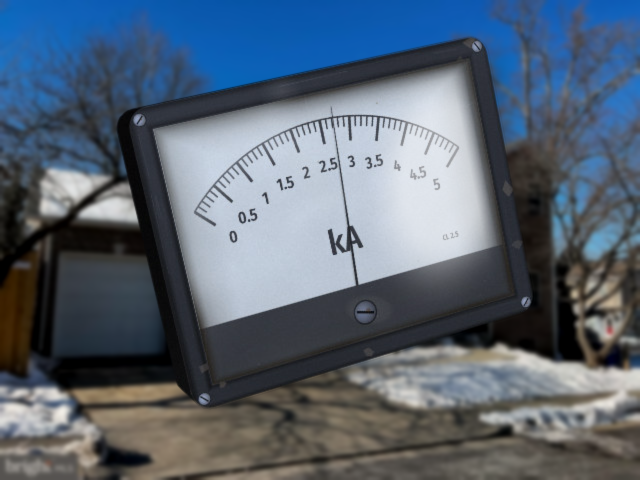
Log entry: 2.7 kA
